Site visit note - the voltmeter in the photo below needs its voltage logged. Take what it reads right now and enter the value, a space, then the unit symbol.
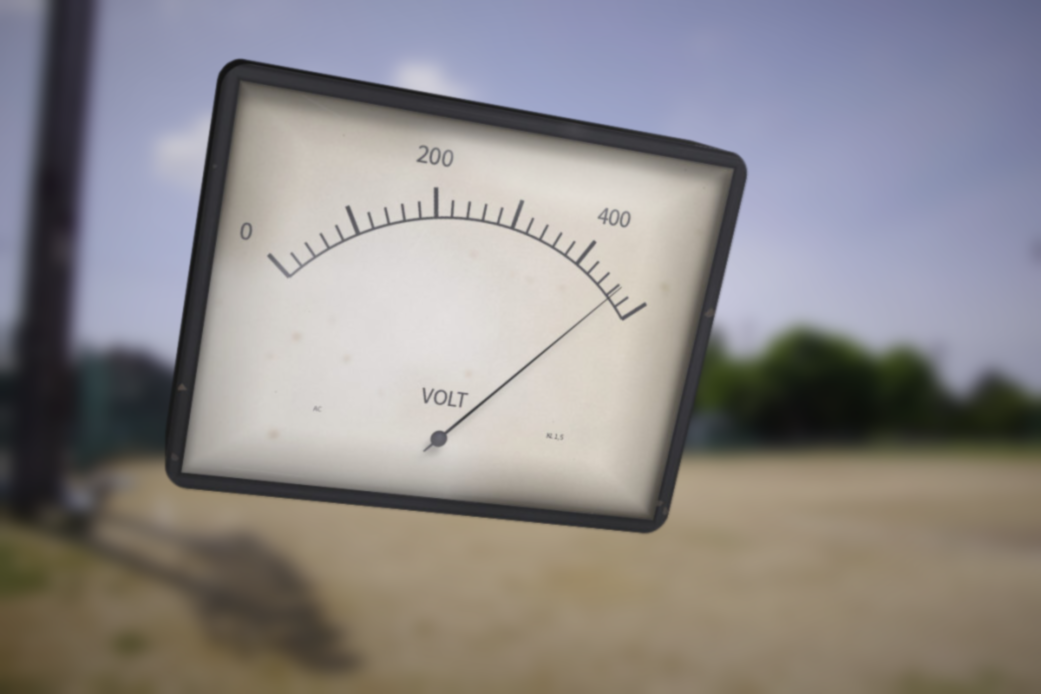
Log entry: 460 V
